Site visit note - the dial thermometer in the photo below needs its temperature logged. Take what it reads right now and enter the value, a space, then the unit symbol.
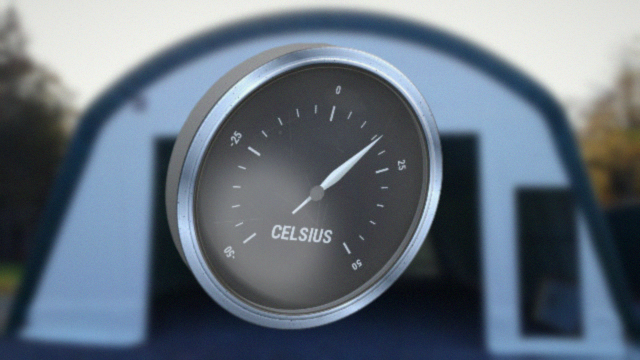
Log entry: 15 °C
